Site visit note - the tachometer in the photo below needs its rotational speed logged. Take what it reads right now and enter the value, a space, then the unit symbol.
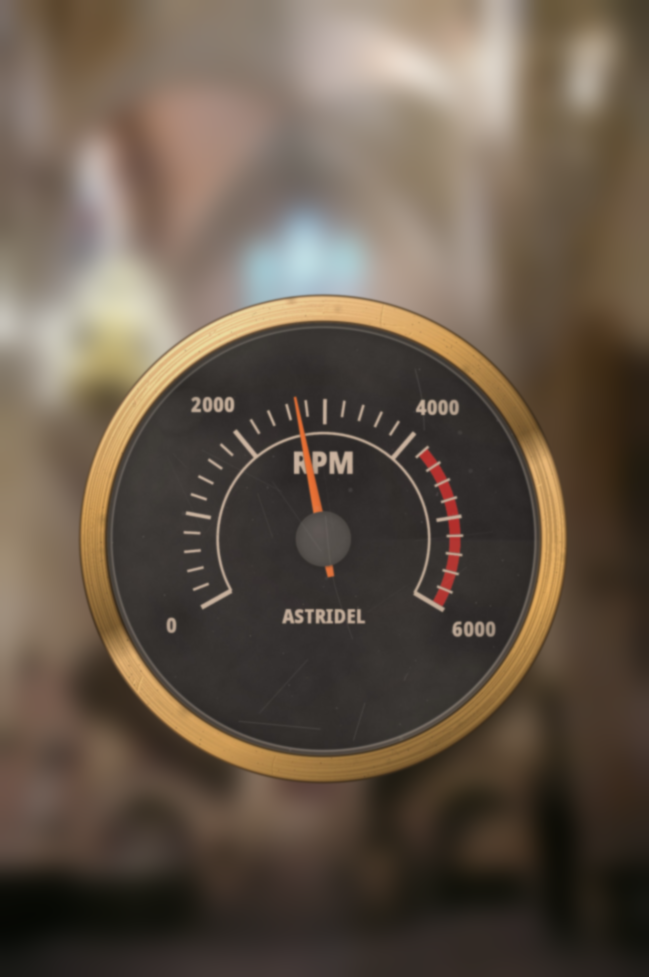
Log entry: 2700 rpm
